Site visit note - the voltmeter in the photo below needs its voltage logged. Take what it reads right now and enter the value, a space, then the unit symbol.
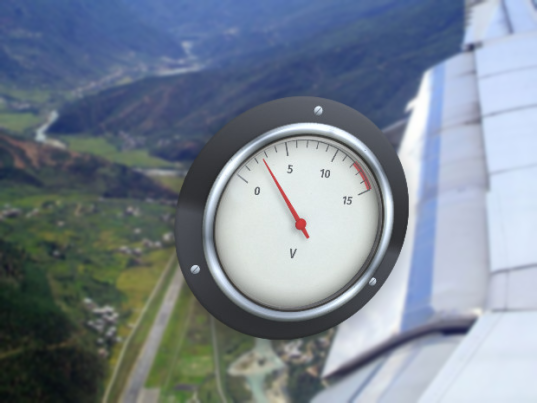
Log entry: 2.5 V
